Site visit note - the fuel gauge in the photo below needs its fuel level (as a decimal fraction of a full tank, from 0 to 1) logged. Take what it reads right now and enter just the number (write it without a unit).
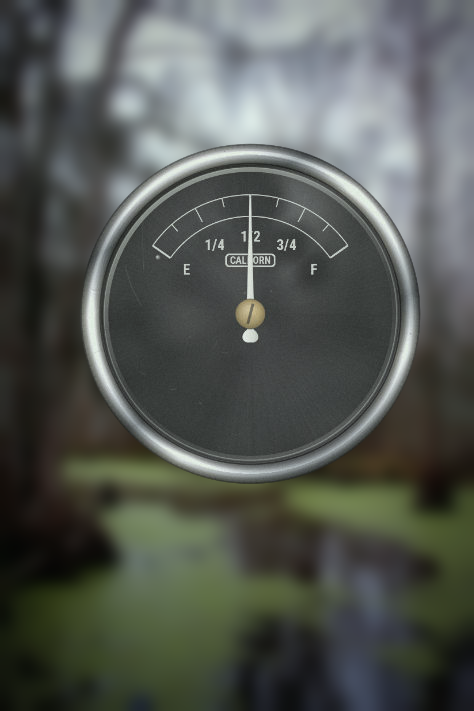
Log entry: 0.5
